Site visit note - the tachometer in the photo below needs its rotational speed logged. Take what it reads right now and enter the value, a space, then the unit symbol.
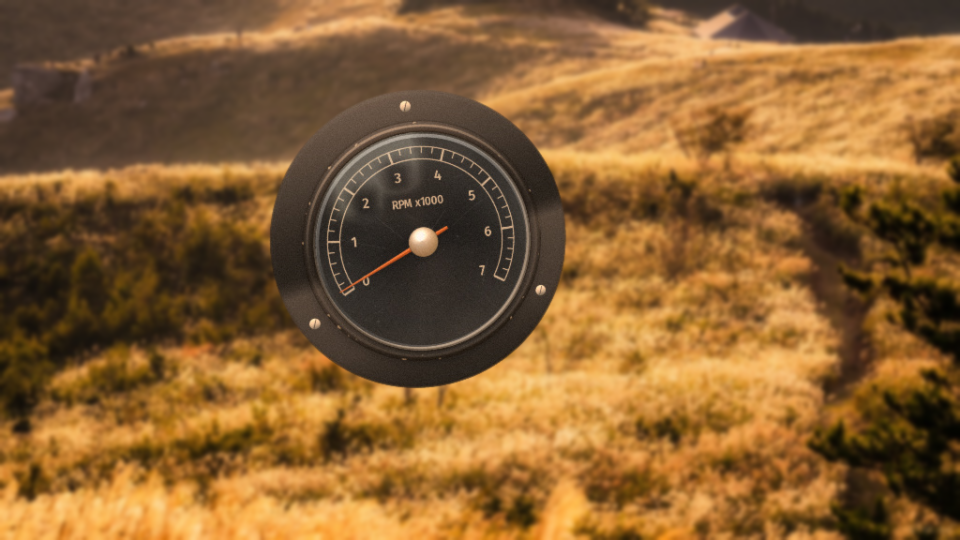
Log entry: 100 rpm
